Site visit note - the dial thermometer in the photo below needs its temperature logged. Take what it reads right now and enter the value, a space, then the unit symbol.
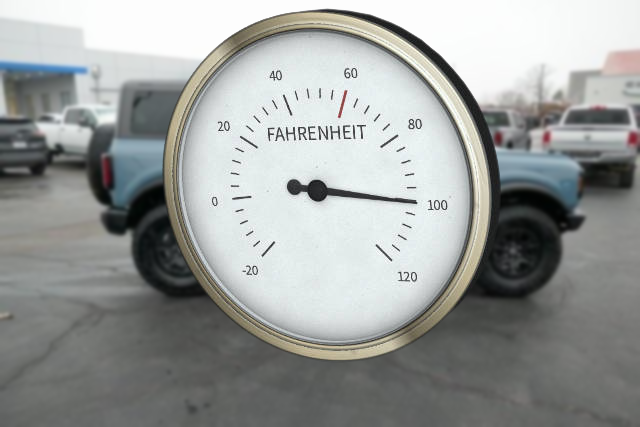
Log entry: 100 °F
